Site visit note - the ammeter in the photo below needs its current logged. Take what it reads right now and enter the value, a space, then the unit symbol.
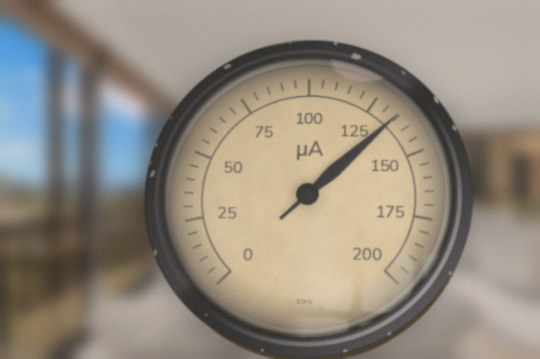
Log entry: 135 µA
